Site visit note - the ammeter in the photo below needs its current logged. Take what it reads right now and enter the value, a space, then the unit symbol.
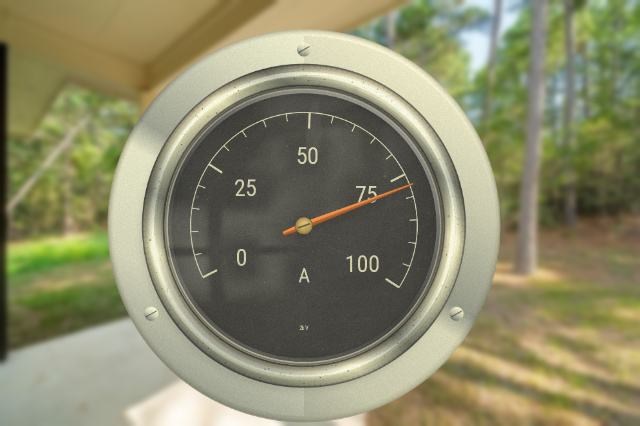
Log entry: 77.5 A
